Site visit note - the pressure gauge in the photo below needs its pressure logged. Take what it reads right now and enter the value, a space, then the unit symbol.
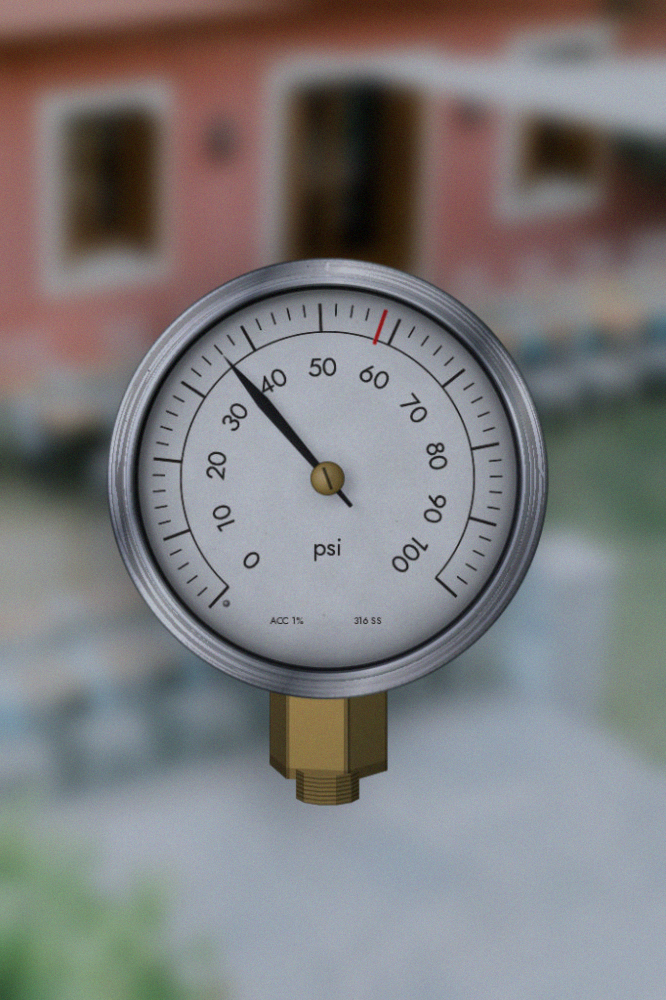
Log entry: 36 psi
